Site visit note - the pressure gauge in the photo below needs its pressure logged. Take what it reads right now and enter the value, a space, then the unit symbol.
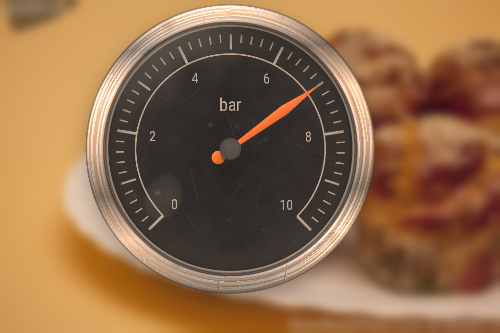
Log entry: 7 bar
